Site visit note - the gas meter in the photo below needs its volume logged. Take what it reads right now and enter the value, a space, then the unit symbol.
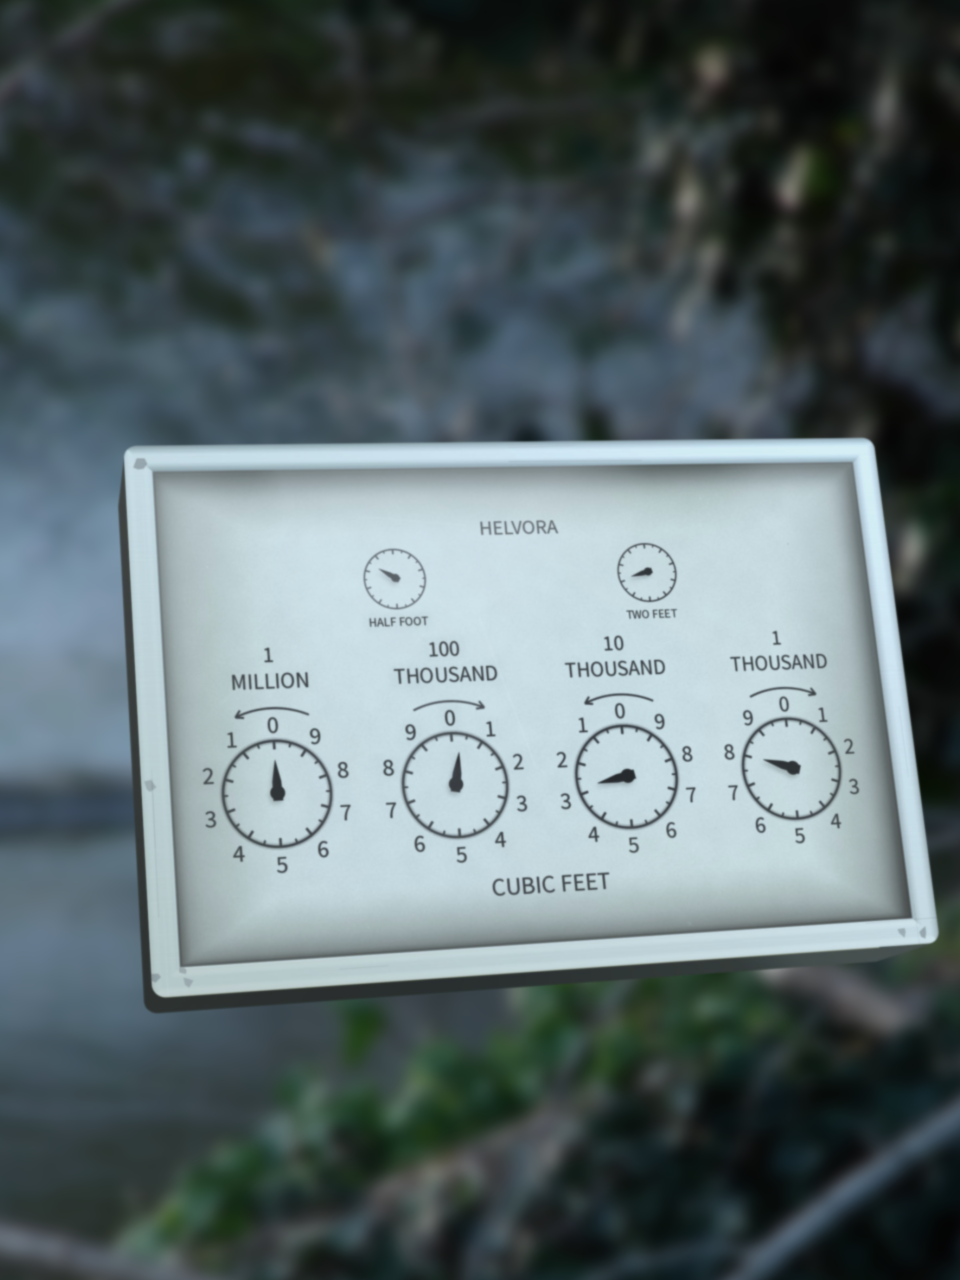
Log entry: 2800 ft³
